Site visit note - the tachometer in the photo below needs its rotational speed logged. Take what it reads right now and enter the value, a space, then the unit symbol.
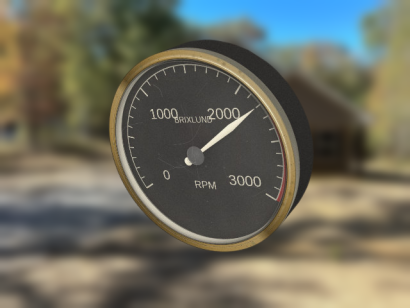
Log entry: 2200 rpm
